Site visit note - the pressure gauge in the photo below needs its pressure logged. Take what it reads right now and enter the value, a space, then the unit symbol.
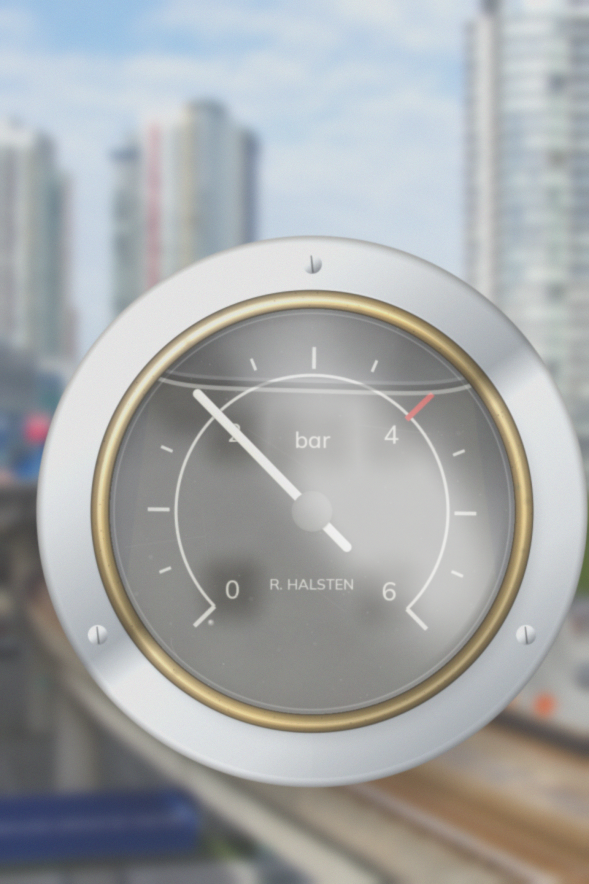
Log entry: 2 bar
